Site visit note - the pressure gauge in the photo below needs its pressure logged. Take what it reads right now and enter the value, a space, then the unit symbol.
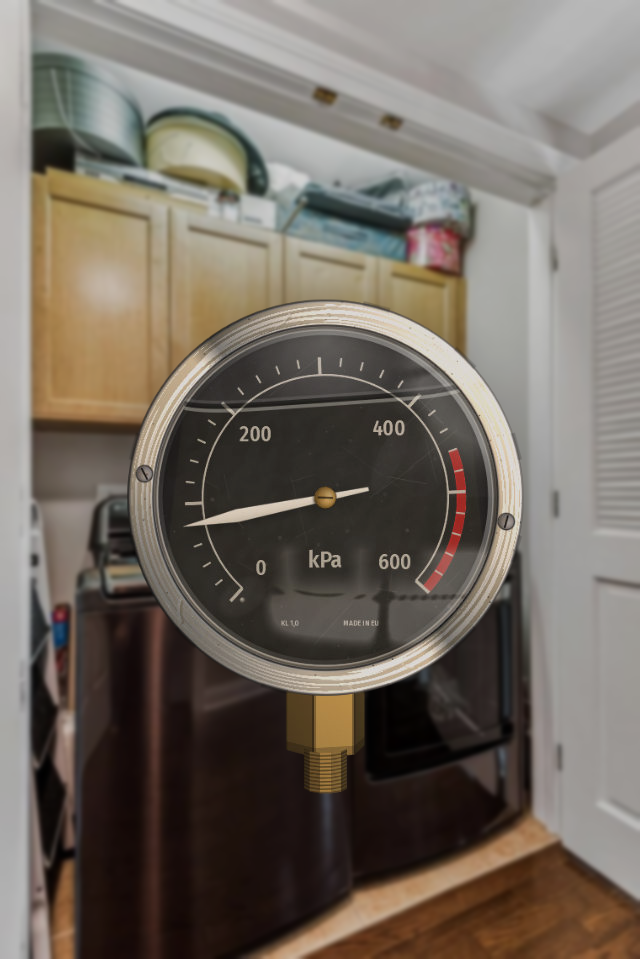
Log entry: 80 kPa
